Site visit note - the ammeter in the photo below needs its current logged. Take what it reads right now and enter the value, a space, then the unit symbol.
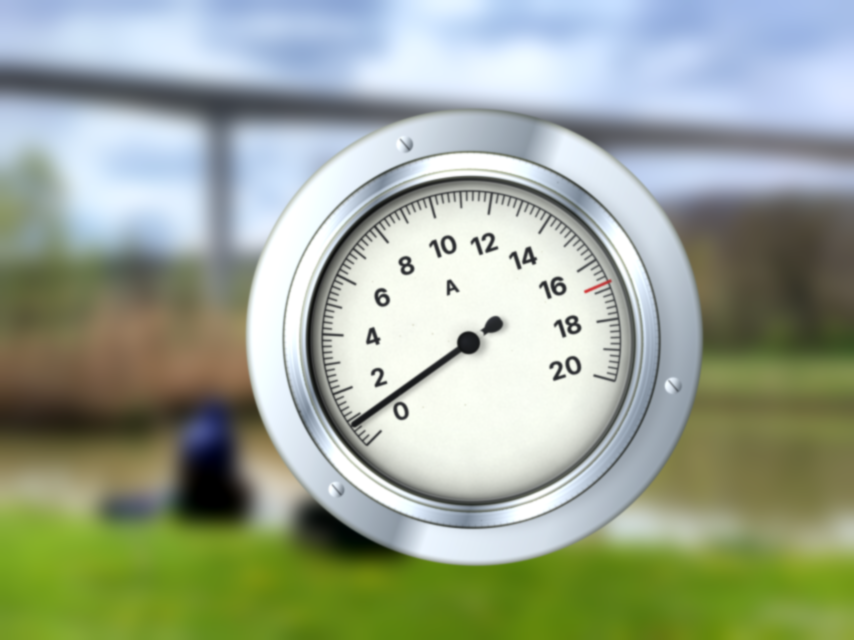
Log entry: 0.8 A
